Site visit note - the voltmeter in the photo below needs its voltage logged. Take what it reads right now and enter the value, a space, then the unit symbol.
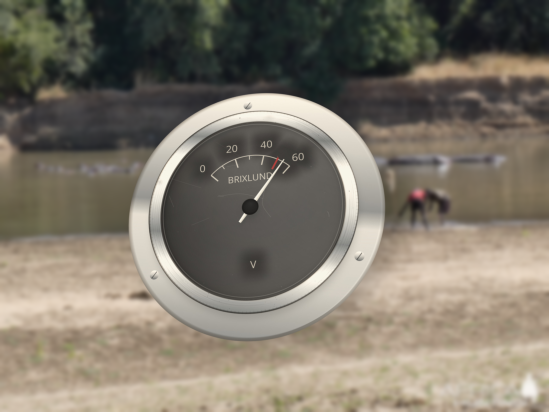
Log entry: 55 V
